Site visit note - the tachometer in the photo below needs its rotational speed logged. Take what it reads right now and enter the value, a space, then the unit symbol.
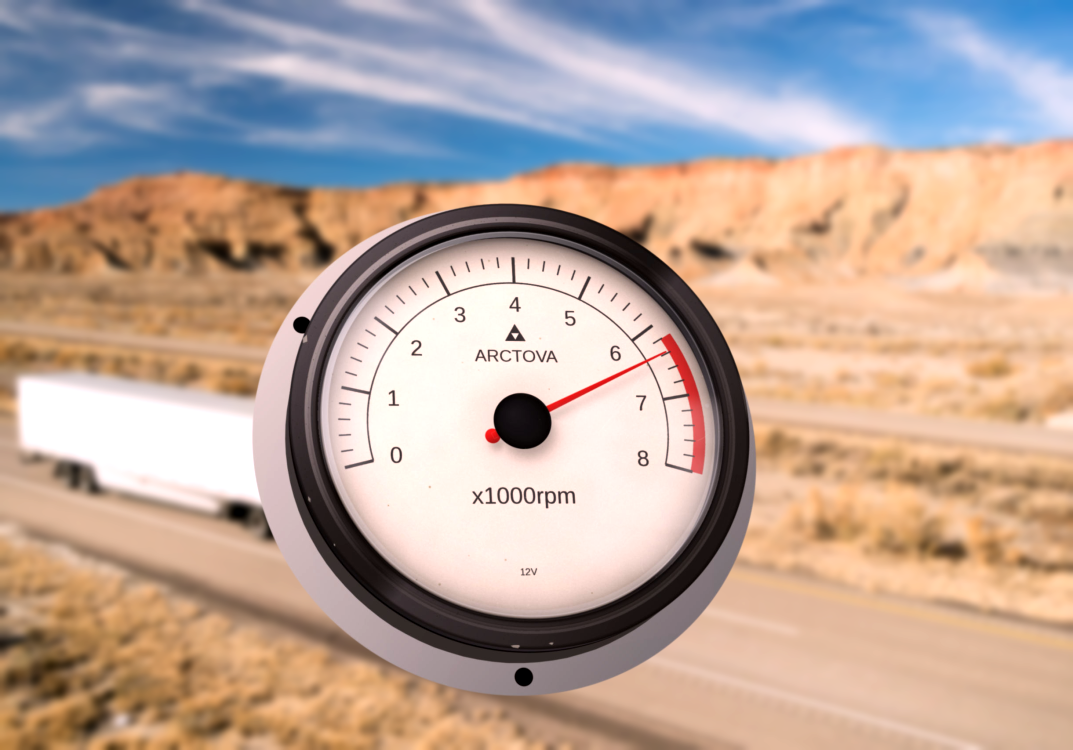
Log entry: 6400 rpm
